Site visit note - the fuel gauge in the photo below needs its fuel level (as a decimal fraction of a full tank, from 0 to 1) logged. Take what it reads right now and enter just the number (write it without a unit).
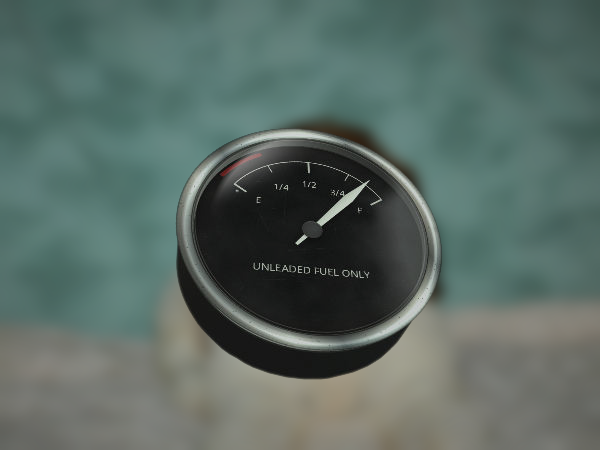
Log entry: 0.875
